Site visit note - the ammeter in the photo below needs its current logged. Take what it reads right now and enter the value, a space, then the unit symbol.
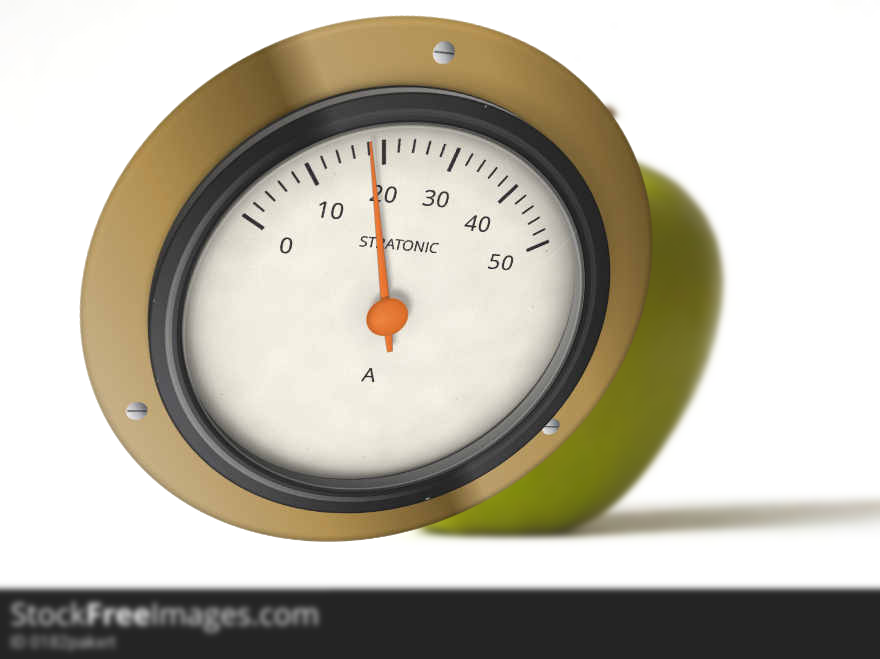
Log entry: 18 A
